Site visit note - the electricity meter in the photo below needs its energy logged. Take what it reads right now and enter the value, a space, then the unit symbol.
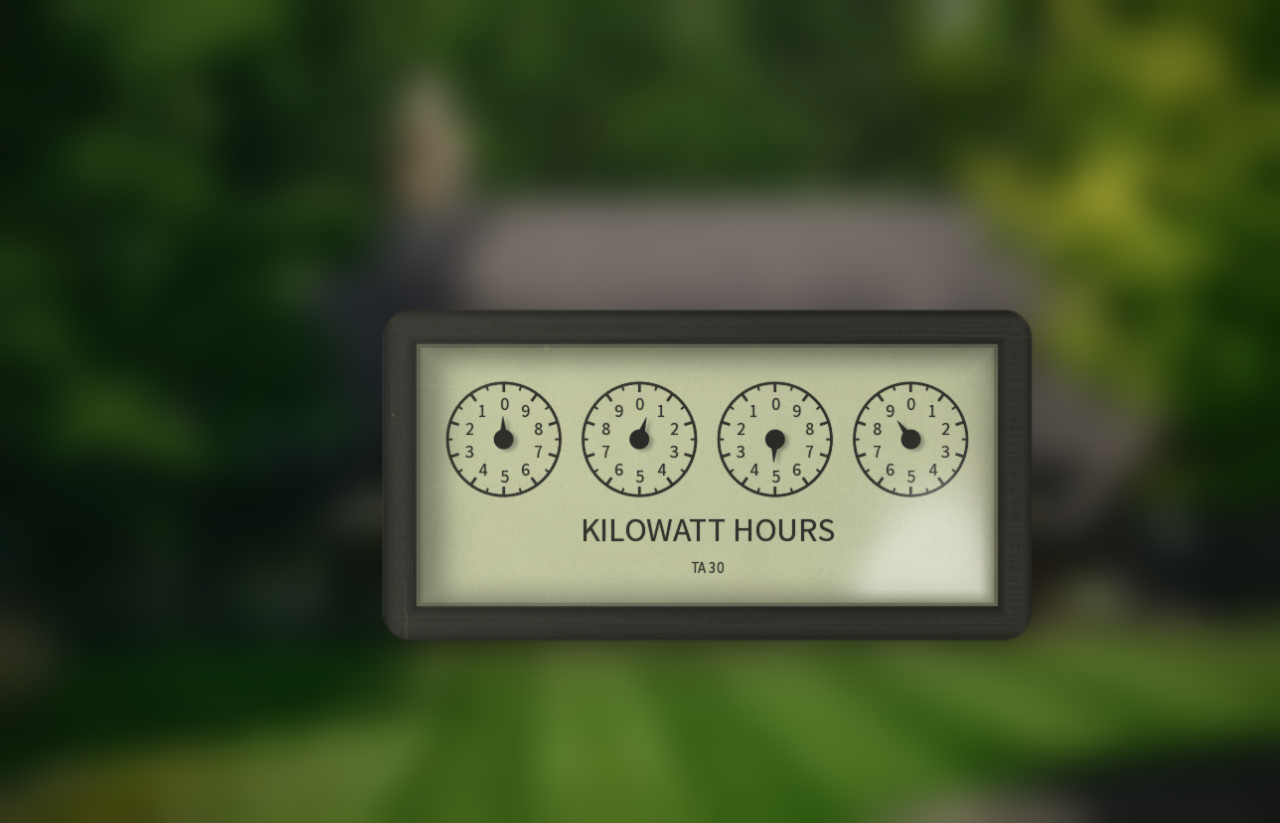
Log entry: 49 kWh
